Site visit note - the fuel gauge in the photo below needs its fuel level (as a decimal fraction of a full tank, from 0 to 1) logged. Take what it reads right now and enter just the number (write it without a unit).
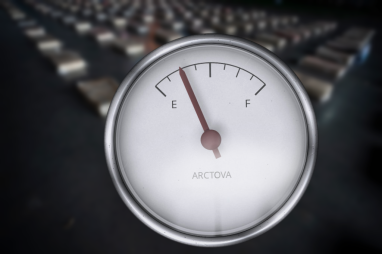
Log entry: 0.25
